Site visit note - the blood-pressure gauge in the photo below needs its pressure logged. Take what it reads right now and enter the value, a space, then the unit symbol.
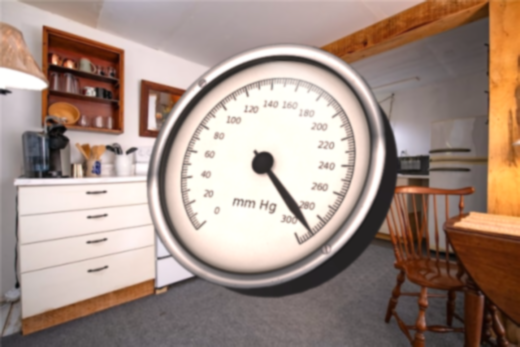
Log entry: 290 mmHg
